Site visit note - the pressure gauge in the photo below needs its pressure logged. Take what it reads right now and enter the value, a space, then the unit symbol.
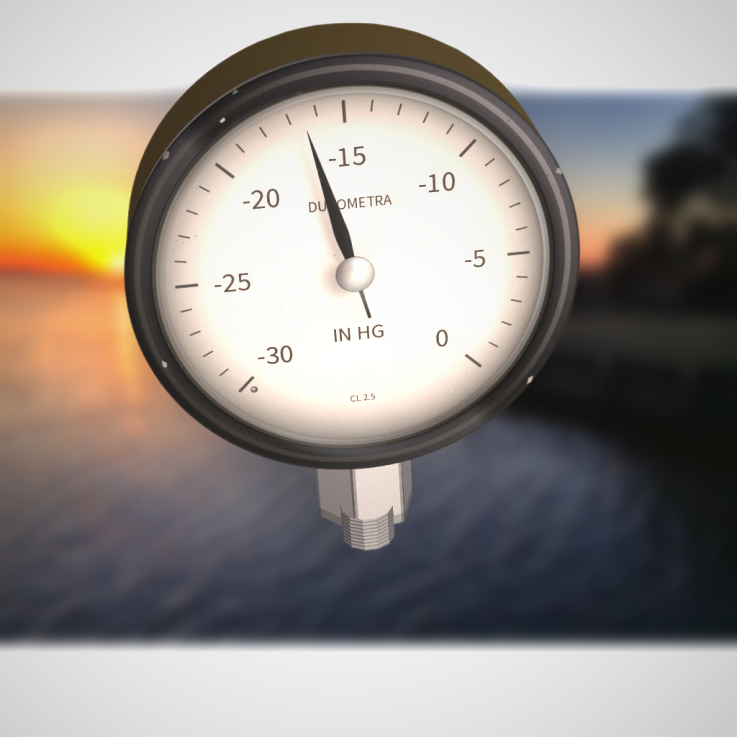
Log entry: -16.5 inHg
